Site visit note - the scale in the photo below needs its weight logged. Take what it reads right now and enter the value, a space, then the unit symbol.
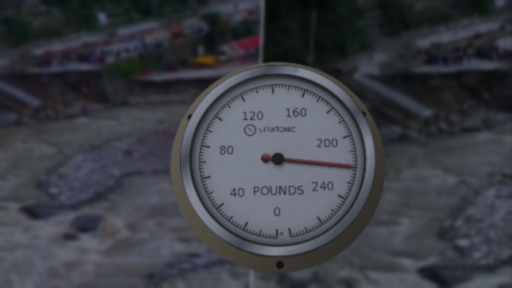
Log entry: 220 lb
